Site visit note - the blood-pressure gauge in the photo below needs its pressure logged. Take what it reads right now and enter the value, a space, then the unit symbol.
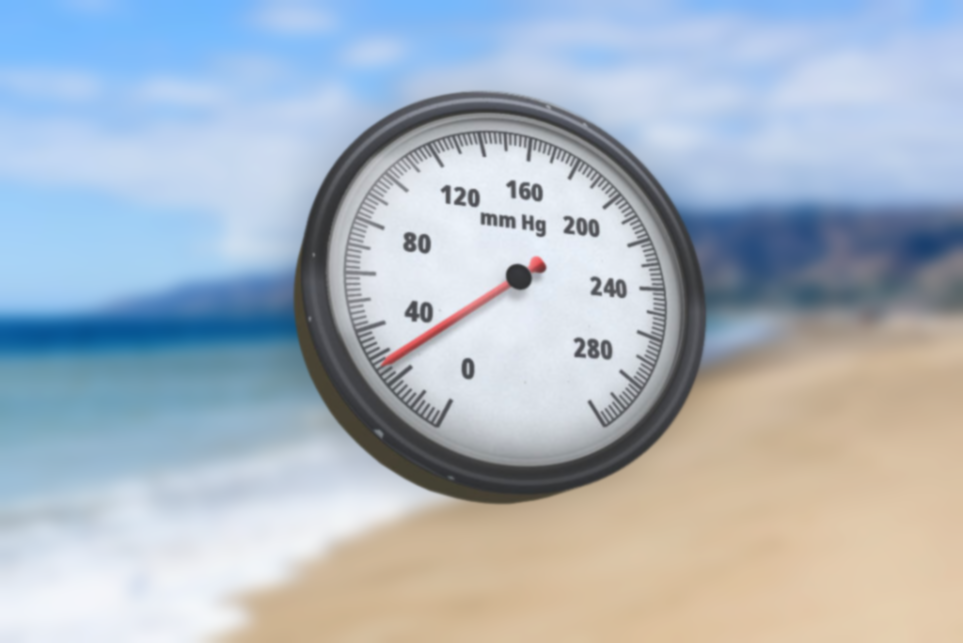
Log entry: 26 mmHg
